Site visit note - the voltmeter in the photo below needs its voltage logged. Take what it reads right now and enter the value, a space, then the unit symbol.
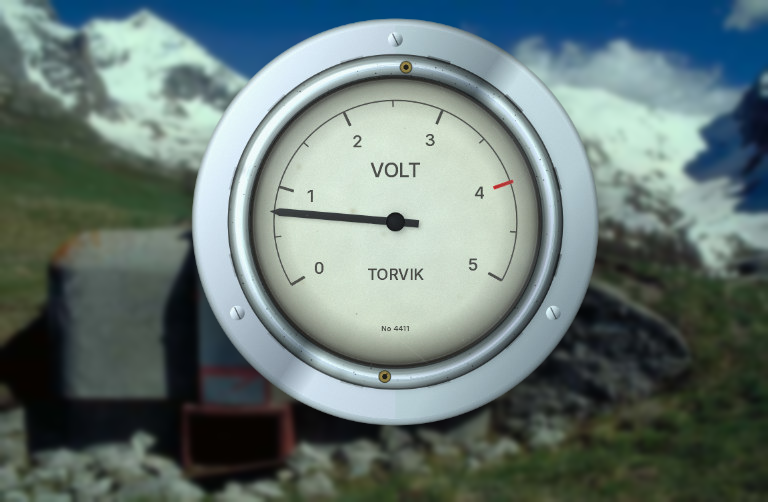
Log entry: 0.75 V
